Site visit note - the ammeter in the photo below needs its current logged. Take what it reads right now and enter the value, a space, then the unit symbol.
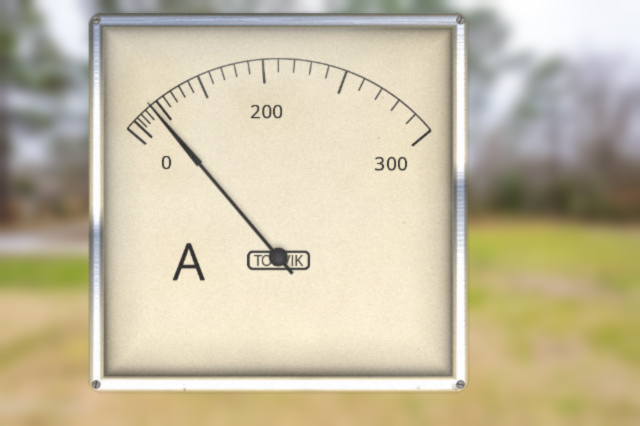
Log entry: 90 A
